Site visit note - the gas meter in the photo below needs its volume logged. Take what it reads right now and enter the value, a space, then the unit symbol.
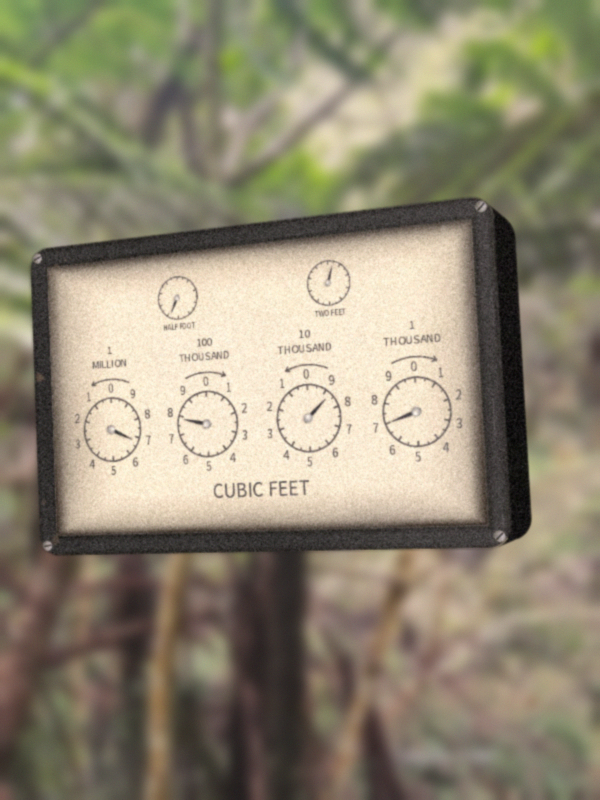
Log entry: 678700 ft³
